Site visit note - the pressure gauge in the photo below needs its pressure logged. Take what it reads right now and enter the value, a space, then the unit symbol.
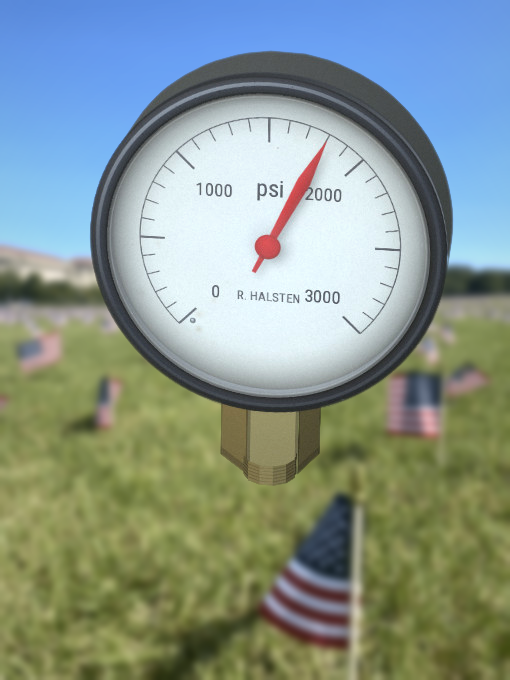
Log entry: 1800 psi
